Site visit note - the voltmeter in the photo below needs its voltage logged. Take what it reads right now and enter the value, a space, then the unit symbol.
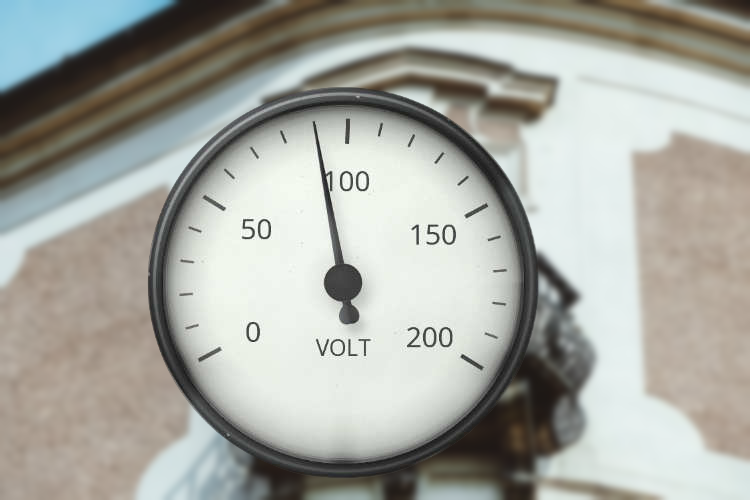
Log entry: 90 V
